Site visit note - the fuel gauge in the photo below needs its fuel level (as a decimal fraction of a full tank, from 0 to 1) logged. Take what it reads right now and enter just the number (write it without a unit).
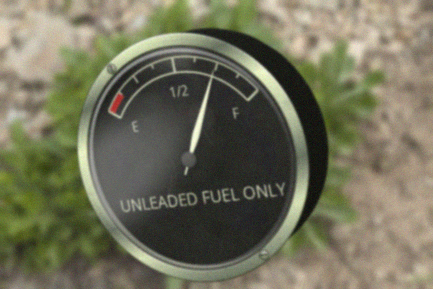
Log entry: 0.75
